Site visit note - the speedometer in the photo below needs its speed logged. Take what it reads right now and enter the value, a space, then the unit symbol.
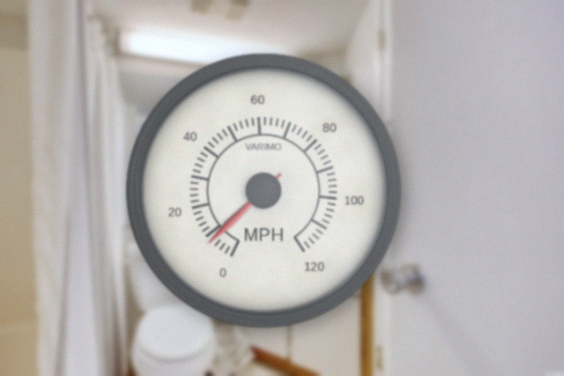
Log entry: 8 mph
